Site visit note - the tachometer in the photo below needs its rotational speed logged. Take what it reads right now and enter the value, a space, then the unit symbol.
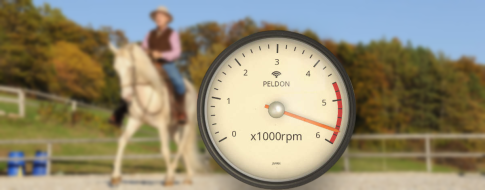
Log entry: 5700 rpm
